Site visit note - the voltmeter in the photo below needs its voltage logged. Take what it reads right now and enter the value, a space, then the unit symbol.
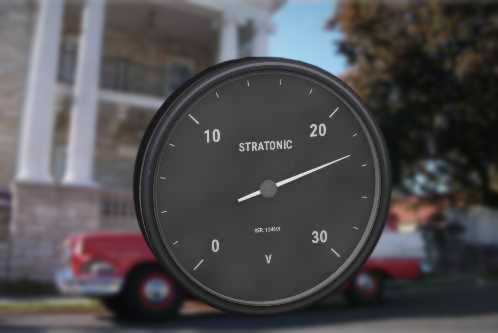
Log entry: 23 V
